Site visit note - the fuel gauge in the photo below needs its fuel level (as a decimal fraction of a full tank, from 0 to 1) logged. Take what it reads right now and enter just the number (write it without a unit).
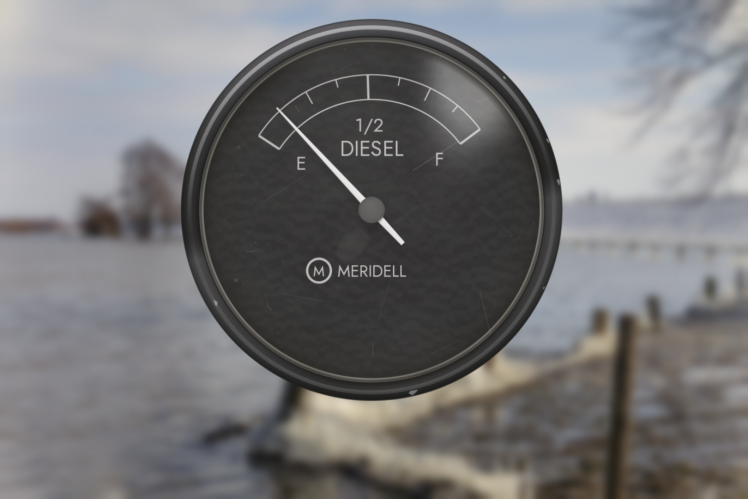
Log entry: 0.125
